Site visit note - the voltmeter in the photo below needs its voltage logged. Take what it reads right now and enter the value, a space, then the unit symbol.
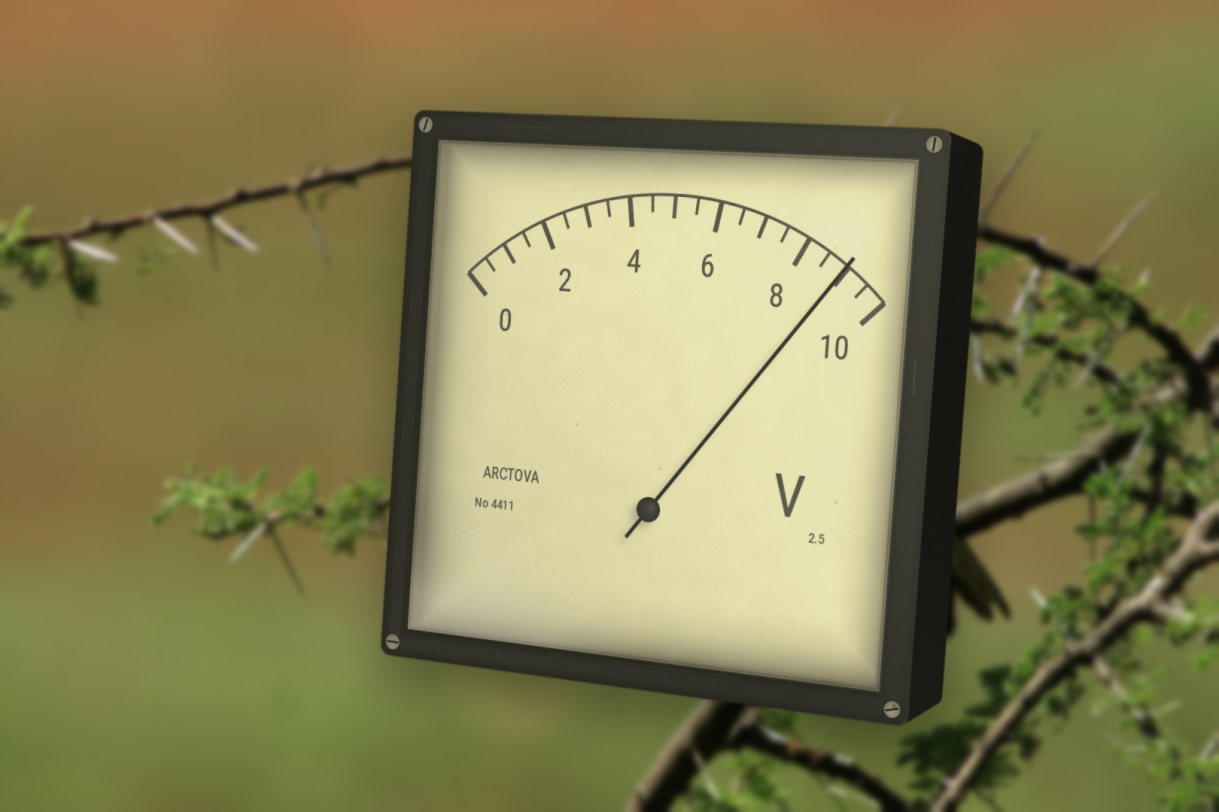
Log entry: 9 V
